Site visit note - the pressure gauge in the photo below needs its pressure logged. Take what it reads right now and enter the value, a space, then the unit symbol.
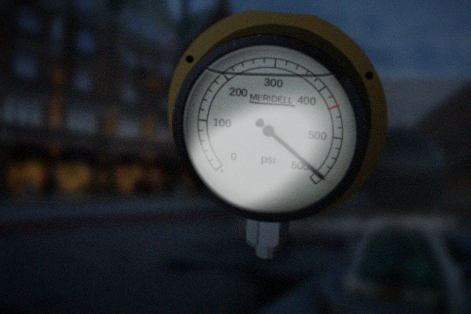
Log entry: 580 psi
